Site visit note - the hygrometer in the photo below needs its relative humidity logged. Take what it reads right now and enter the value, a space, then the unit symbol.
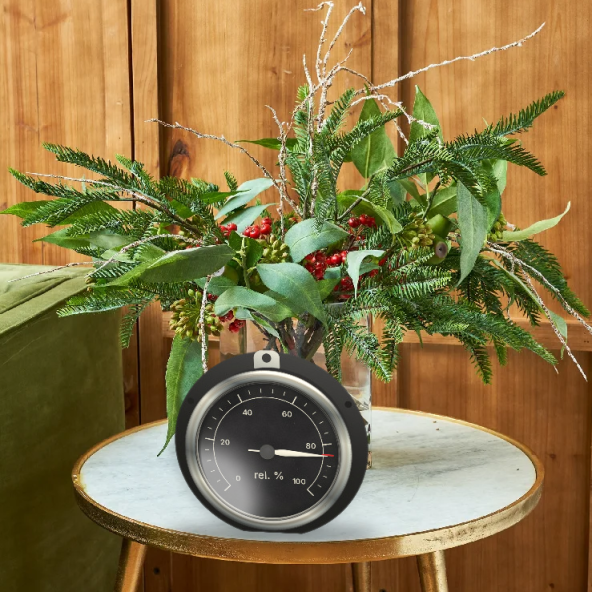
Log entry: 84 %
